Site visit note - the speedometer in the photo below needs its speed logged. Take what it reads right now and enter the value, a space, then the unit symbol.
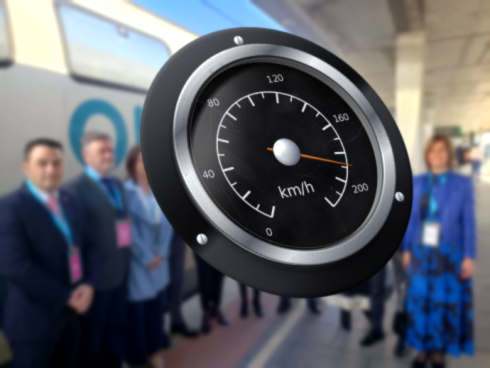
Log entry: 190 km/h
